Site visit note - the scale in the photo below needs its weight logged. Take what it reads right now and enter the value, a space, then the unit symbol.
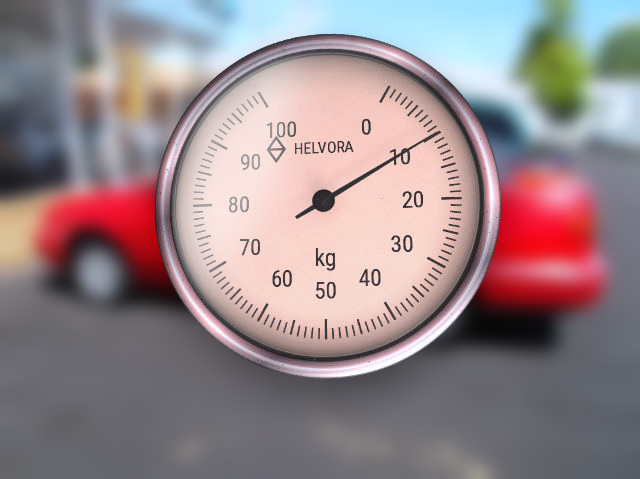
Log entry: 10 kg
